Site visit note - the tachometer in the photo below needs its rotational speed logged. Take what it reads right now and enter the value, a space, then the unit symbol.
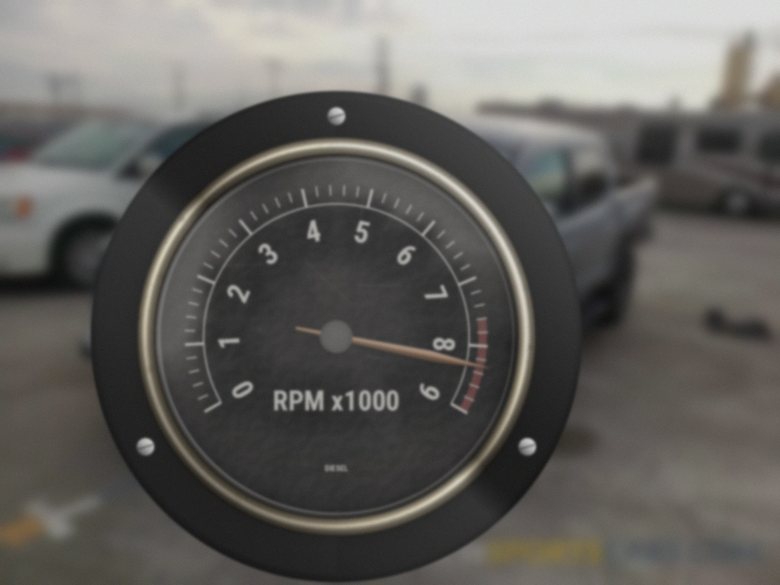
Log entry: 8300 rpm
